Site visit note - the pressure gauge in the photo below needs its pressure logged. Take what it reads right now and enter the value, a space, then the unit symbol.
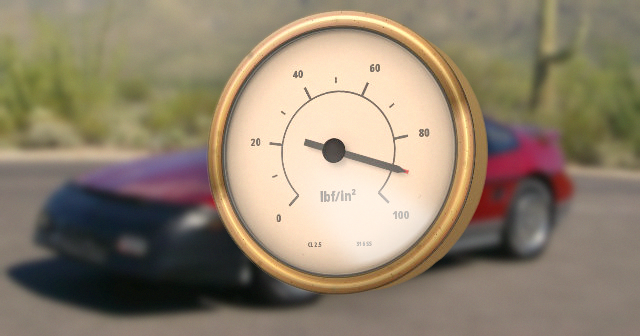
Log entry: 90 psi
